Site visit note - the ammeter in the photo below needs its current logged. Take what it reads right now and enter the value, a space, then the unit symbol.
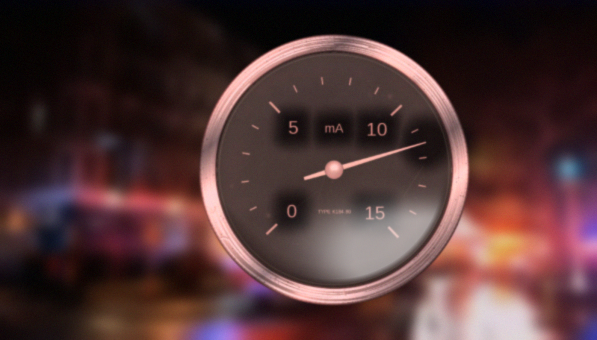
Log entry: 11.5 mA
